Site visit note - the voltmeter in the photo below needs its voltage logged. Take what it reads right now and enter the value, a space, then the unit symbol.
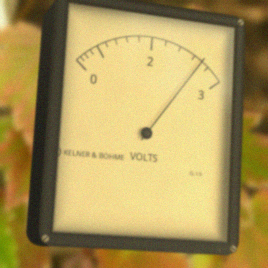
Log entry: 2.7 V
